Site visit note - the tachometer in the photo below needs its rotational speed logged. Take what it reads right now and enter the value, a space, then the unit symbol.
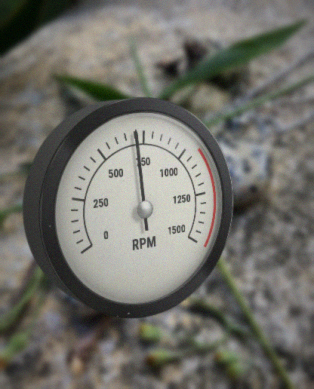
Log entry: 700 rpm
